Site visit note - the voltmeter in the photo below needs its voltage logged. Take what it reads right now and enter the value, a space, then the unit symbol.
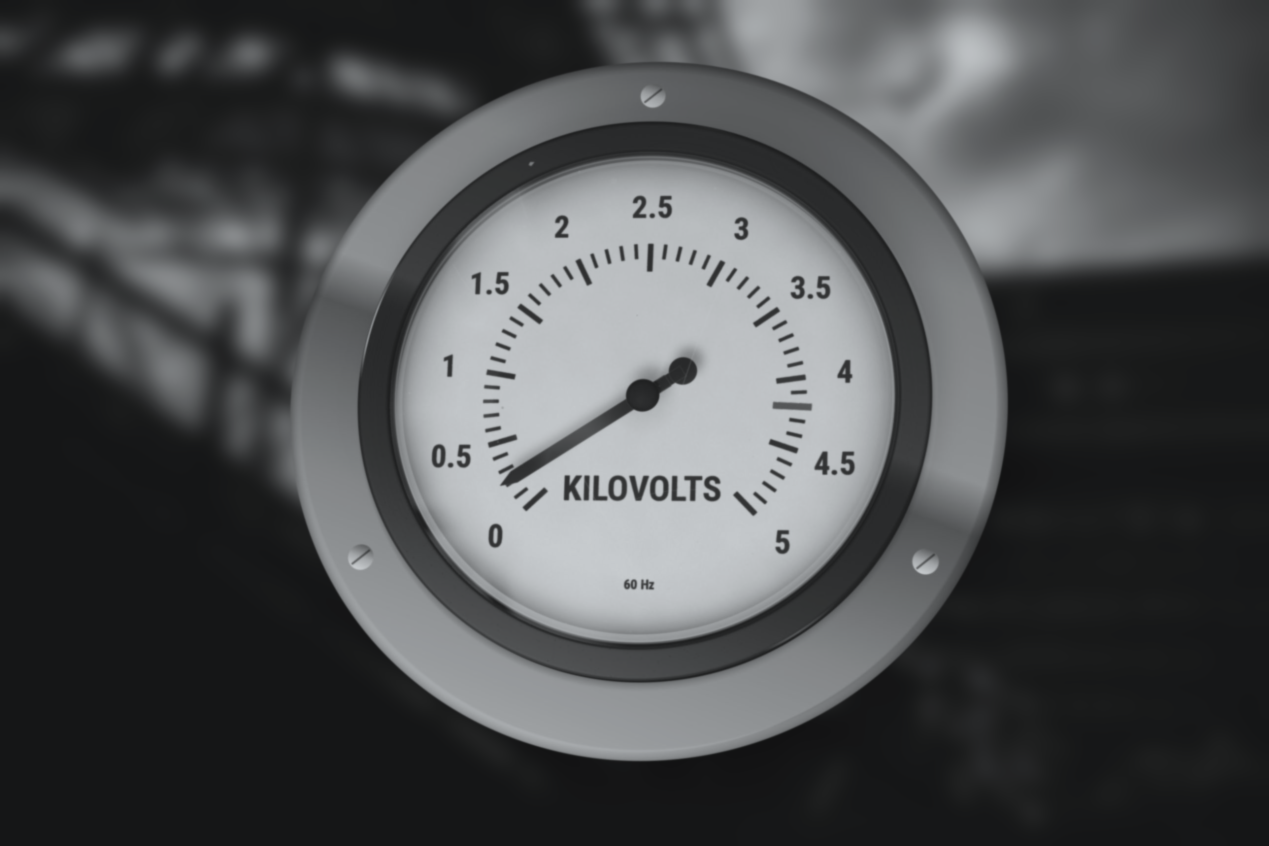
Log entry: 0.2 kV
